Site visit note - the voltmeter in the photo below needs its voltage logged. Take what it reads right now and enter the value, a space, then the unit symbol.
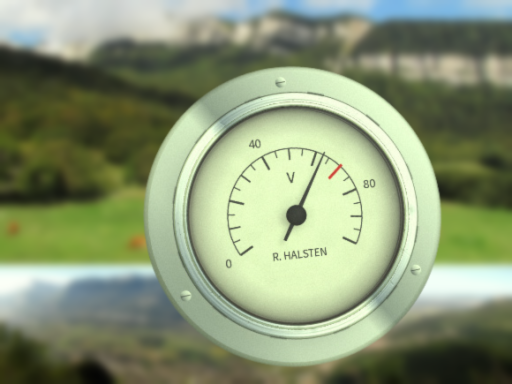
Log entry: 62.5 V
